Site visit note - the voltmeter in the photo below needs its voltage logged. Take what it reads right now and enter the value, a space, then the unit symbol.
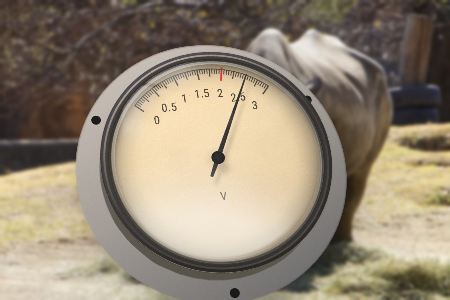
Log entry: 2.5 V
